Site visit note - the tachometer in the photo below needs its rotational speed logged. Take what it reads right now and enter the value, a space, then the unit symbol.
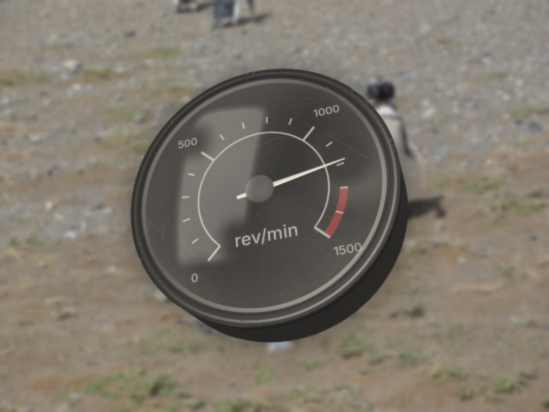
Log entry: 1200 rpm
